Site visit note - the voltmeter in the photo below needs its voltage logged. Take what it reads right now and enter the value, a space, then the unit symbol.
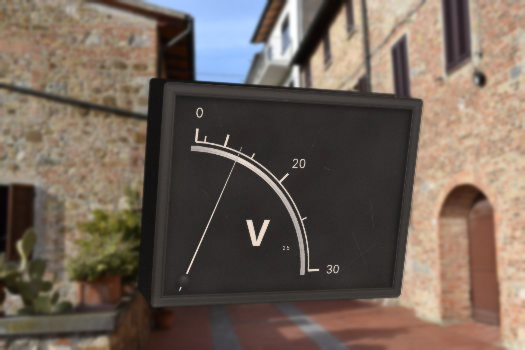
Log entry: 12.5 V
